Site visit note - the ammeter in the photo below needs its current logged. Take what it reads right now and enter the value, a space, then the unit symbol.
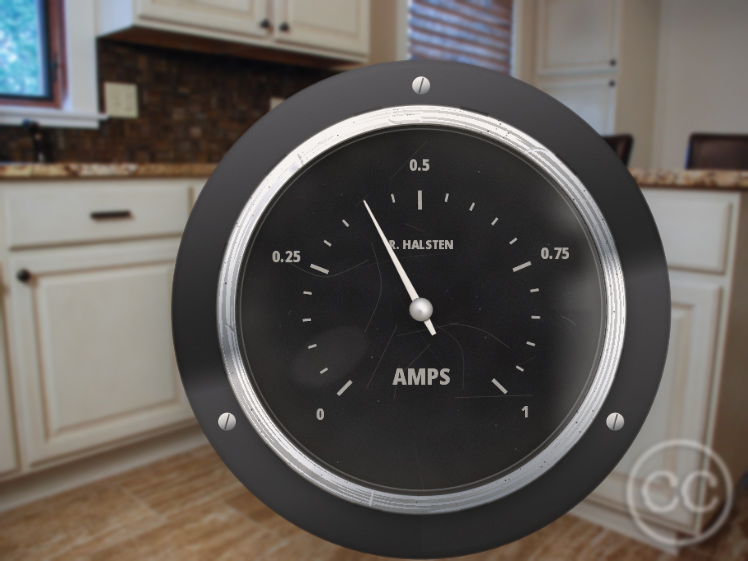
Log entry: 0.4 A
